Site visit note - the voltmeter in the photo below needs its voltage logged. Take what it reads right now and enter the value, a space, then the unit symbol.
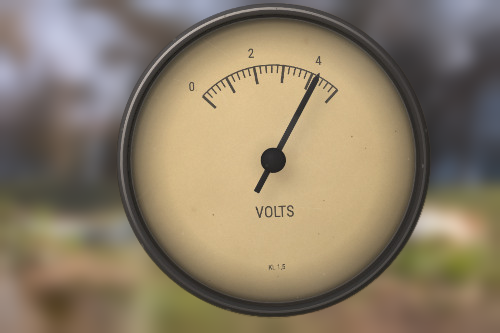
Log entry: 4.2 V
